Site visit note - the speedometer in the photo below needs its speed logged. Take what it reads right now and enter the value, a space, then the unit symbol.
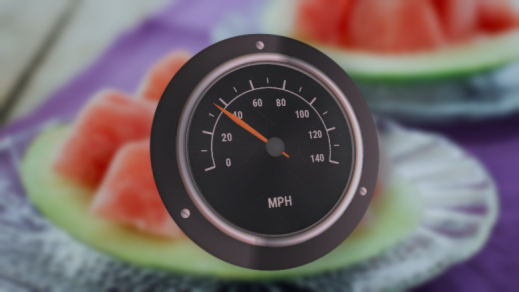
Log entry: 35 mph
